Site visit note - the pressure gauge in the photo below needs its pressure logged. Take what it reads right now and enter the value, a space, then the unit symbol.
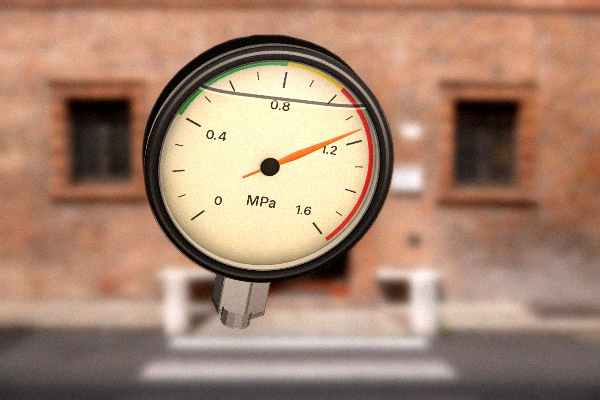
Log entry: 1.15 MPa
